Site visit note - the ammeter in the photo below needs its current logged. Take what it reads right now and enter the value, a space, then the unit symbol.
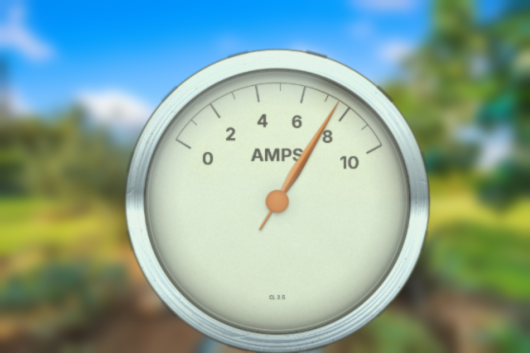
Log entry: 7.5 A
